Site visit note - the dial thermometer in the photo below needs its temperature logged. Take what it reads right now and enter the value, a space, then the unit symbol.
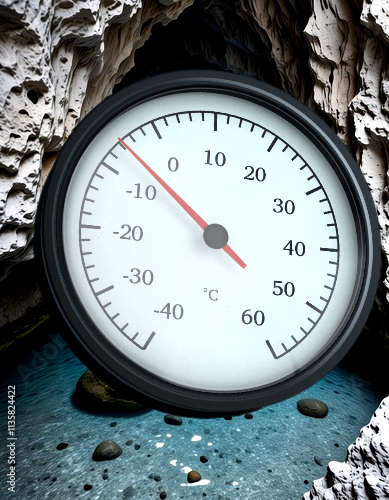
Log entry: -6 °C
